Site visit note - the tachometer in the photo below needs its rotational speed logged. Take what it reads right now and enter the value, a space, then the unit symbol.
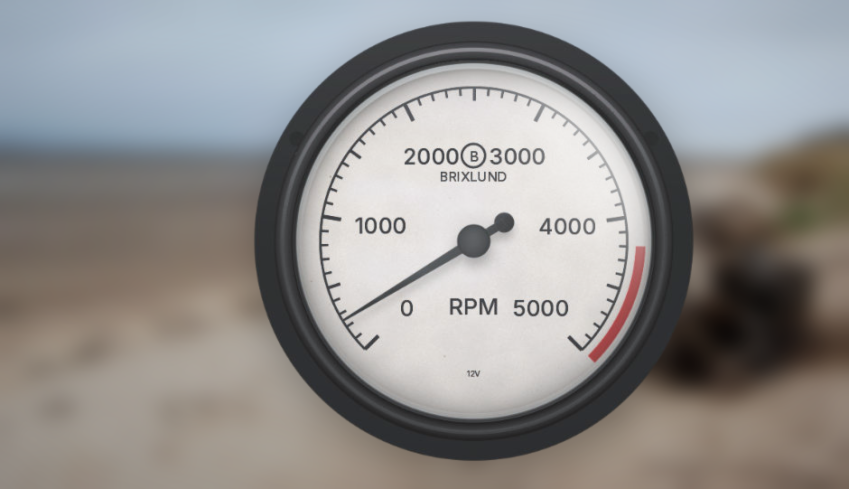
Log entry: 250 rpm
